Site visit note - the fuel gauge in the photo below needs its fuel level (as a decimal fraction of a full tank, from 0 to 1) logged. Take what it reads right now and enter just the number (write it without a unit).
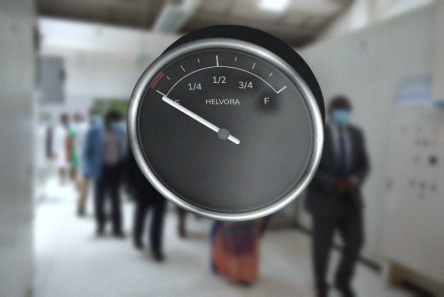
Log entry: 0
